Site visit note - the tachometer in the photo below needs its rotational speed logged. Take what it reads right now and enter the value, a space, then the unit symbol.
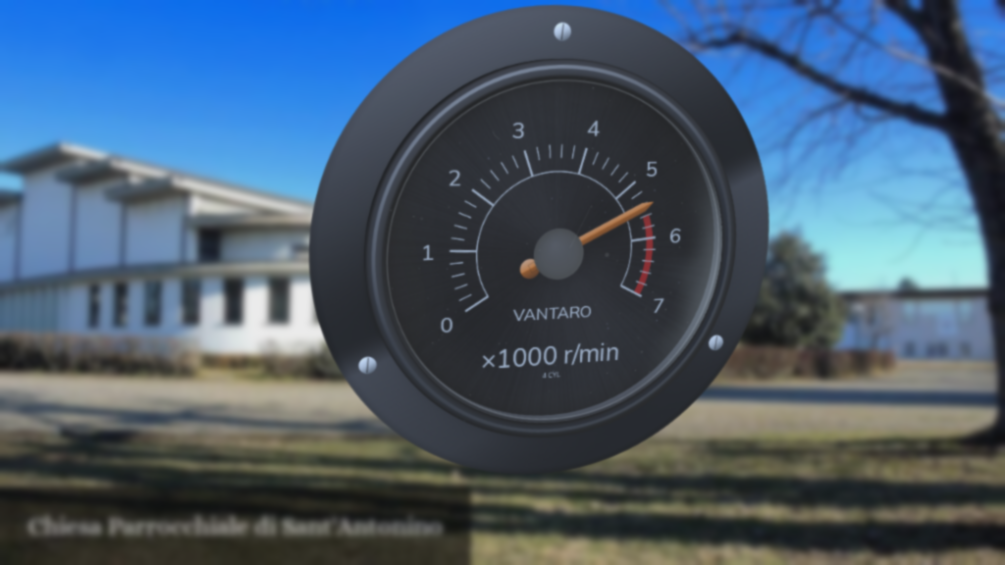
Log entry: 5400 rpm
